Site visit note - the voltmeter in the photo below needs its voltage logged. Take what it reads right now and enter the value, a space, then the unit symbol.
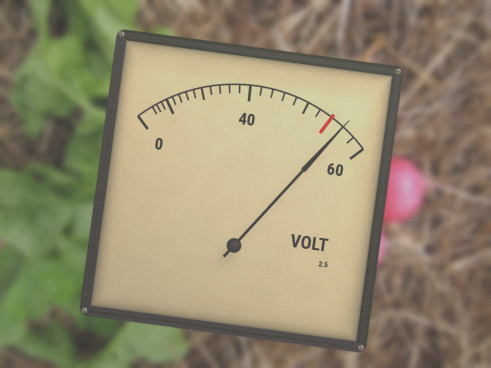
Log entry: 56 V
